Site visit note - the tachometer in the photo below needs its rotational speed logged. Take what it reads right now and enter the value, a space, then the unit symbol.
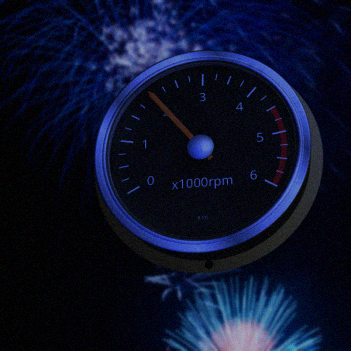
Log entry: 2000 rpm
